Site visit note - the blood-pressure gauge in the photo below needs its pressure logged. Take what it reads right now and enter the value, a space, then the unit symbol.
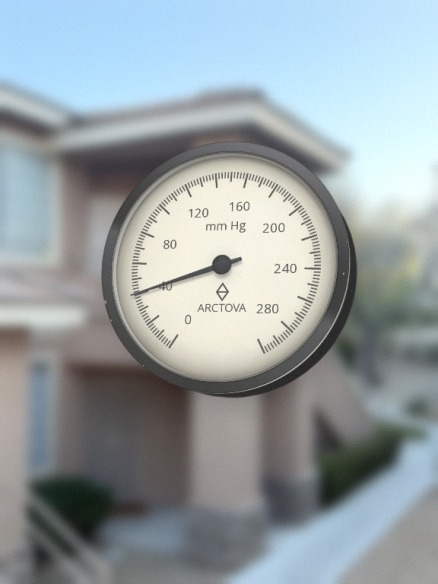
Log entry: 40 mmHg
